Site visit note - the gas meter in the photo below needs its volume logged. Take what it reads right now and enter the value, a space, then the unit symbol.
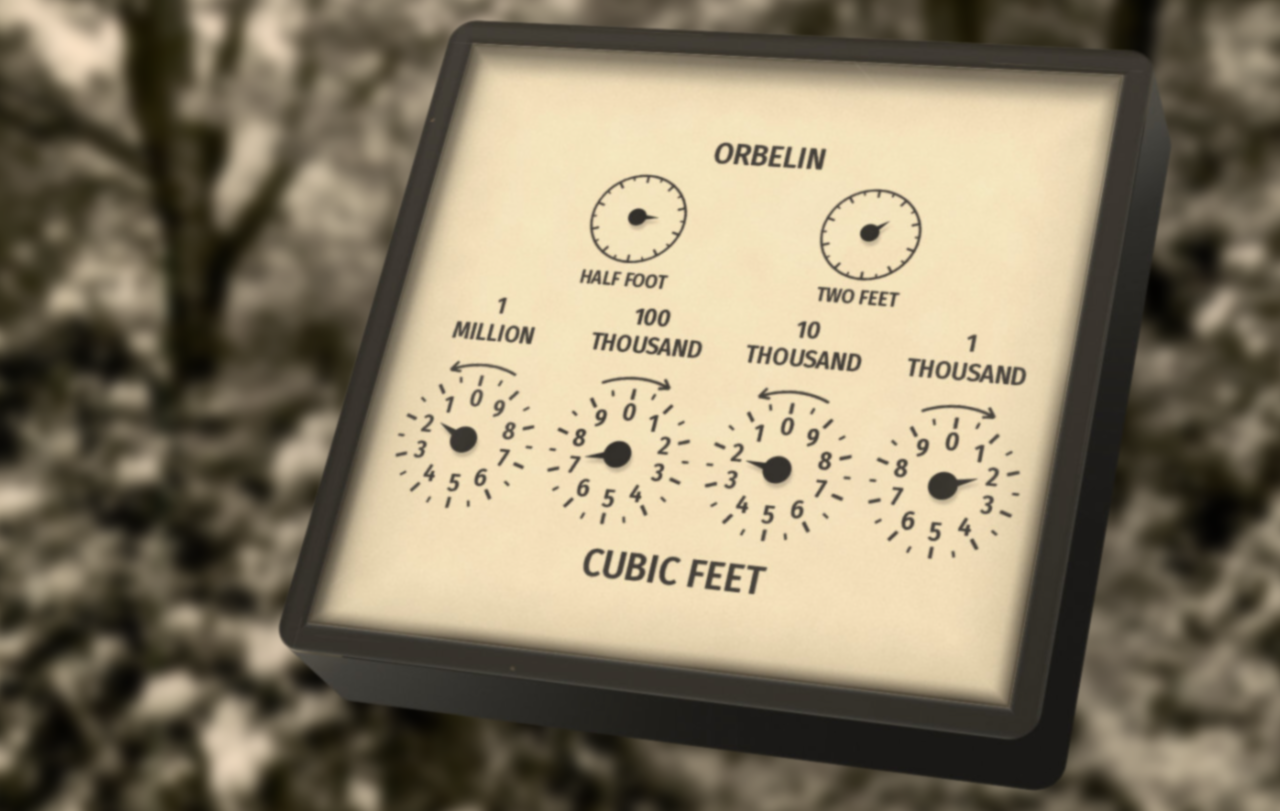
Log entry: 172200 ft³
